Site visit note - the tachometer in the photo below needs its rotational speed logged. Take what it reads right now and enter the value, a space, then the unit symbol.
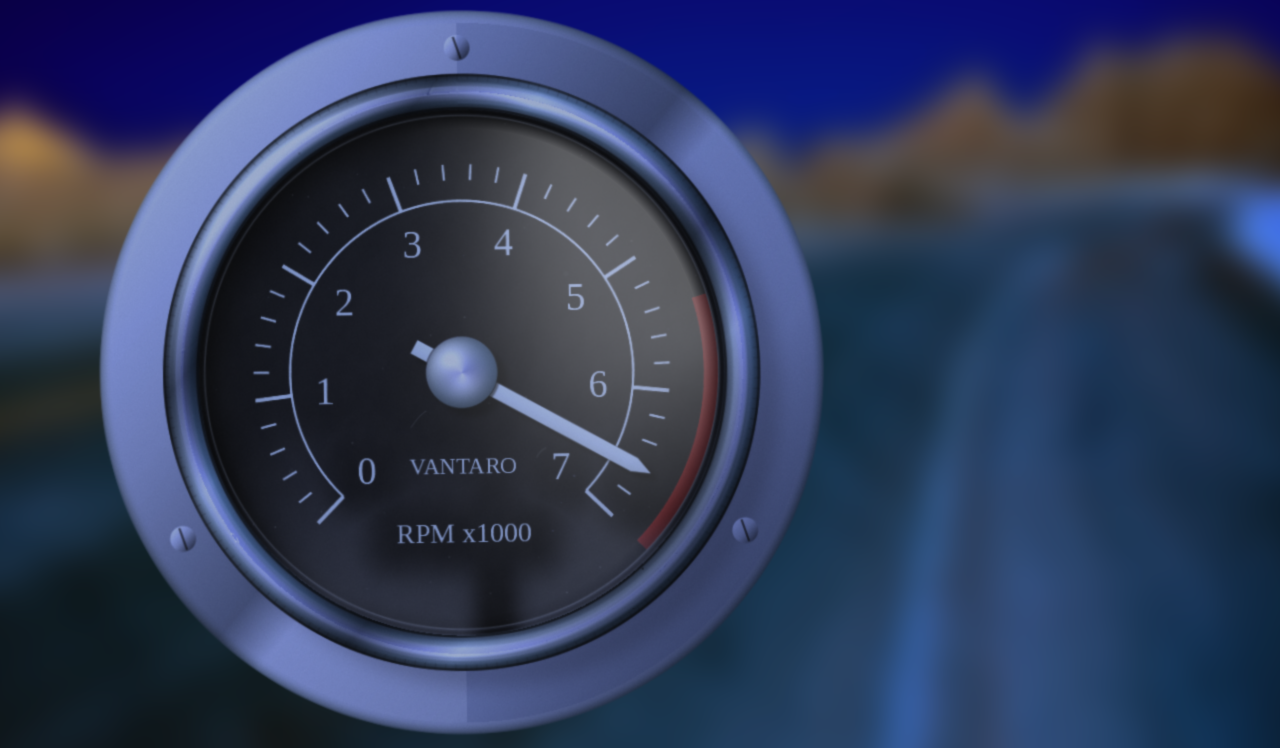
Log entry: 6600 rpm
